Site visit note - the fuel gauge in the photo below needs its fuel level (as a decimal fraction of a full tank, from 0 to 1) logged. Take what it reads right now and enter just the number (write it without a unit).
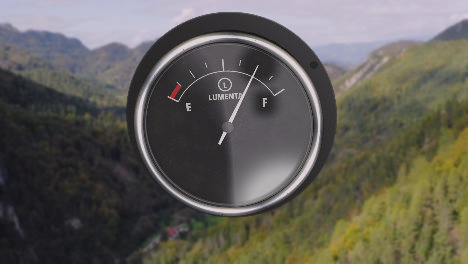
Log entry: 0.75
